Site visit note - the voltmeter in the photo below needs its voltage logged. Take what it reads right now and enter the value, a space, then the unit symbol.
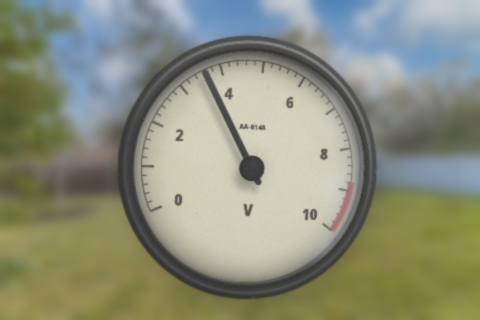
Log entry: 3.6 V
